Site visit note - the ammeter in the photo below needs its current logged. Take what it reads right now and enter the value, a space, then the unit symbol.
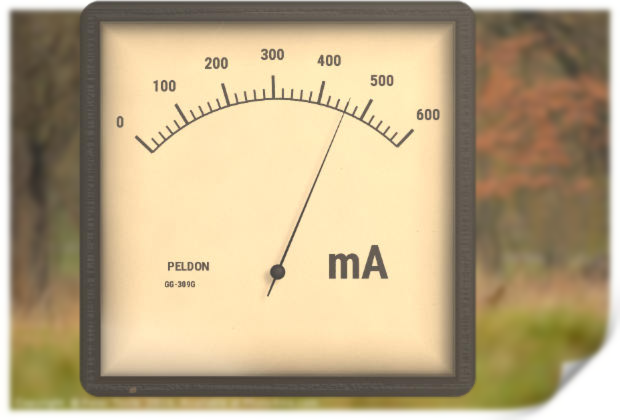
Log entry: 460 mA
